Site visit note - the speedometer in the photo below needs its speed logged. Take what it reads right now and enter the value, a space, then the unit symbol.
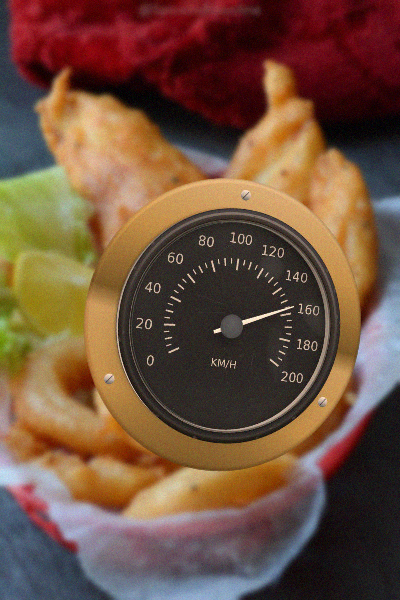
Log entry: 155 km/h
